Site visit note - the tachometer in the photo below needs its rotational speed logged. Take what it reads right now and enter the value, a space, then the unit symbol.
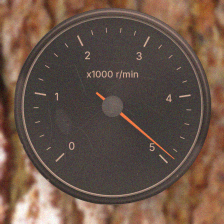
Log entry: 4900 rpm
